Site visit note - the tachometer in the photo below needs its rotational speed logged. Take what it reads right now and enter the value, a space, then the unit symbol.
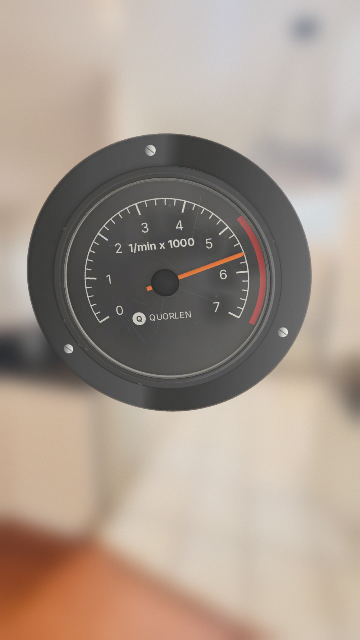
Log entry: 5600 rpm
